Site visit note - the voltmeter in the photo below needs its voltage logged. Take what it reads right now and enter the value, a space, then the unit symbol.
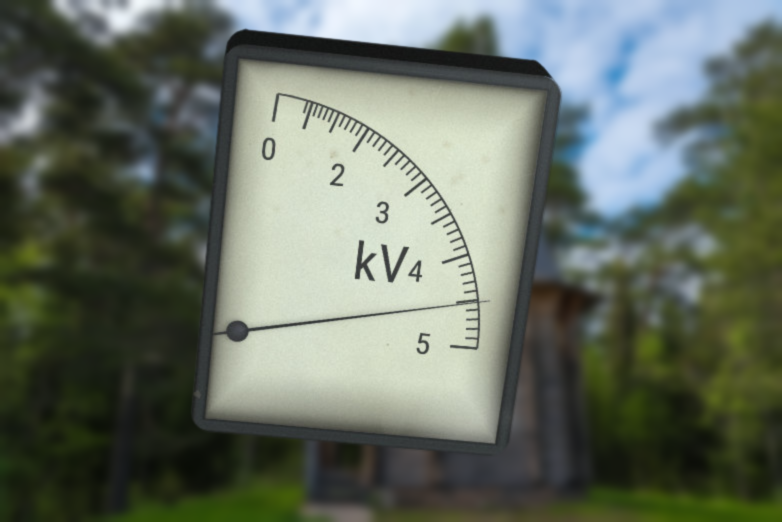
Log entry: 4.5 kV
